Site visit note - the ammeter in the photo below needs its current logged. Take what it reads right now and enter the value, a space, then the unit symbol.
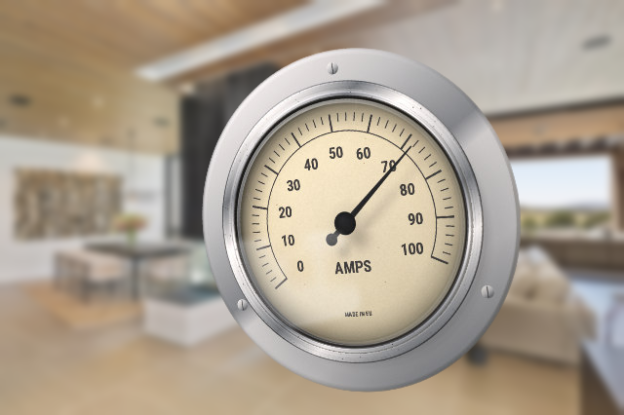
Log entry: 72 A
